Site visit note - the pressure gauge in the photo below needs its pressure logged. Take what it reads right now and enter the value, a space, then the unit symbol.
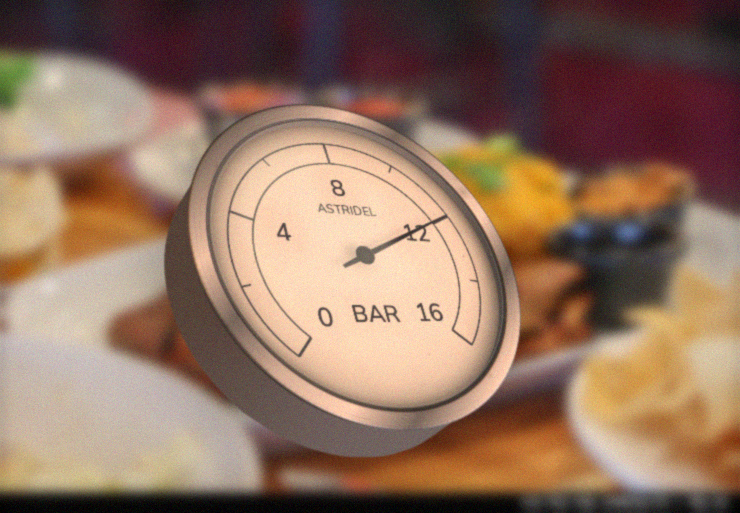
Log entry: 12 bar
